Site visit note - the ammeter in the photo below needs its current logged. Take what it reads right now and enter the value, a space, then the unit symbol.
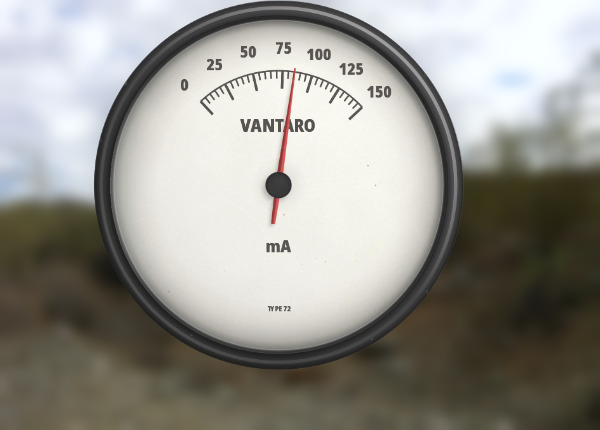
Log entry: 85 mA
